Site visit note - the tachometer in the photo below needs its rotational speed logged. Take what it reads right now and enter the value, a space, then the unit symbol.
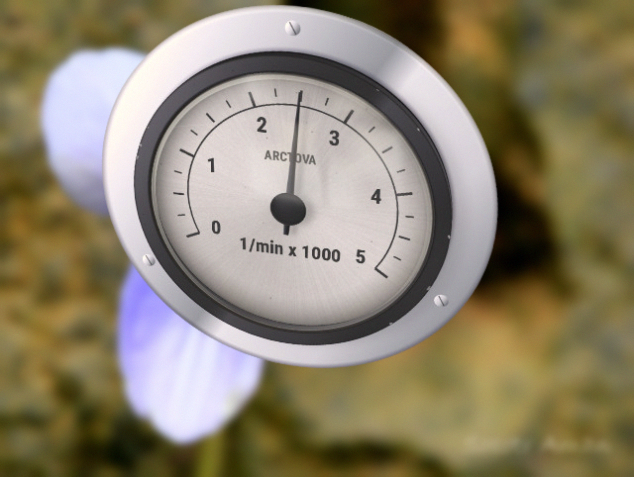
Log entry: 2500 rpm
